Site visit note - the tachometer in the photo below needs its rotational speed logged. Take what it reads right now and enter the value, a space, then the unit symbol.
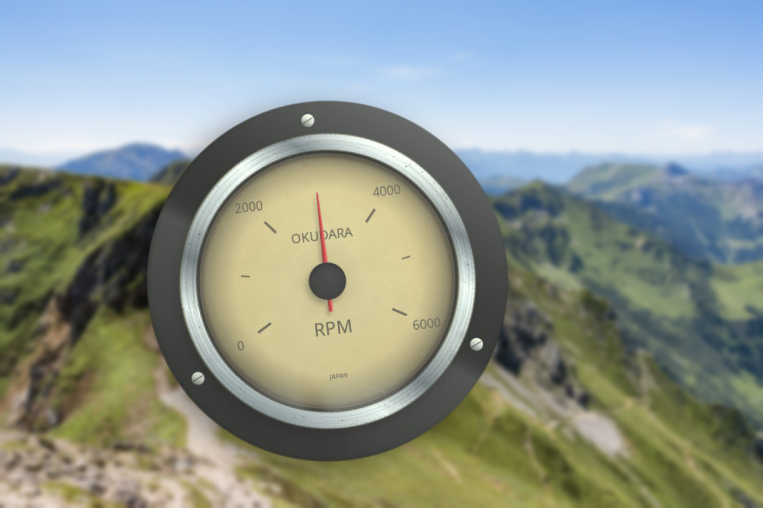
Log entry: 3000 rpm
